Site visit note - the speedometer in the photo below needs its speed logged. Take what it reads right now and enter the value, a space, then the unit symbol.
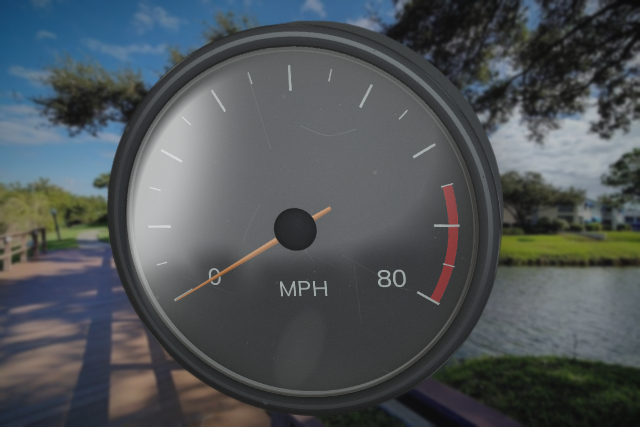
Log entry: 0 mph
